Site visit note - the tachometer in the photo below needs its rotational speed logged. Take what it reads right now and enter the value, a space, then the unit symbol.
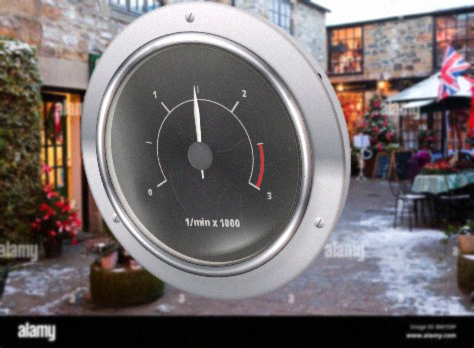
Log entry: 1500 rpm
